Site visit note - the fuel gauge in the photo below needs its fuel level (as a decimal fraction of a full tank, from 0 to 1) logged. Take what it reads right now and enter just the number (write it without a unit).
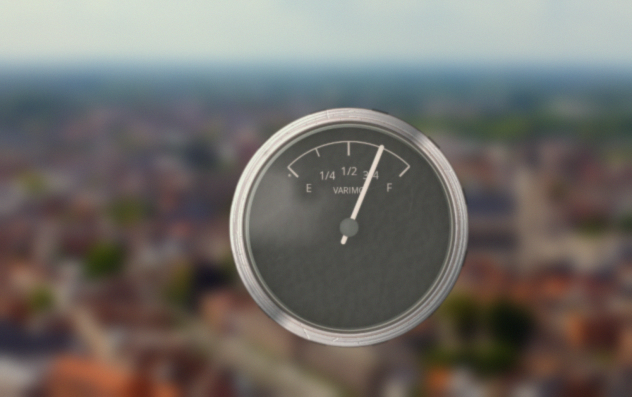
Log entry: 0.75
